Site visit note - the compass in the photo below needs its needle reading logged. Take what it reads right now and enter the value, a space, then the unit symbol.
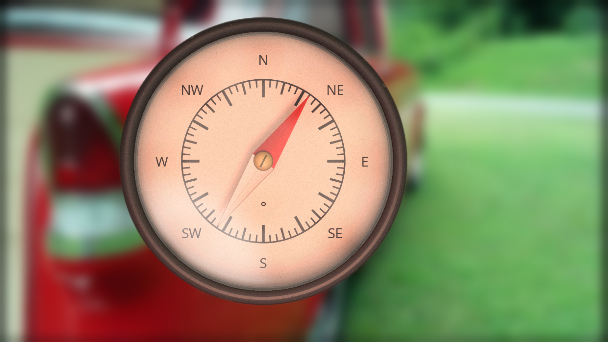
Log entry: 35 °
